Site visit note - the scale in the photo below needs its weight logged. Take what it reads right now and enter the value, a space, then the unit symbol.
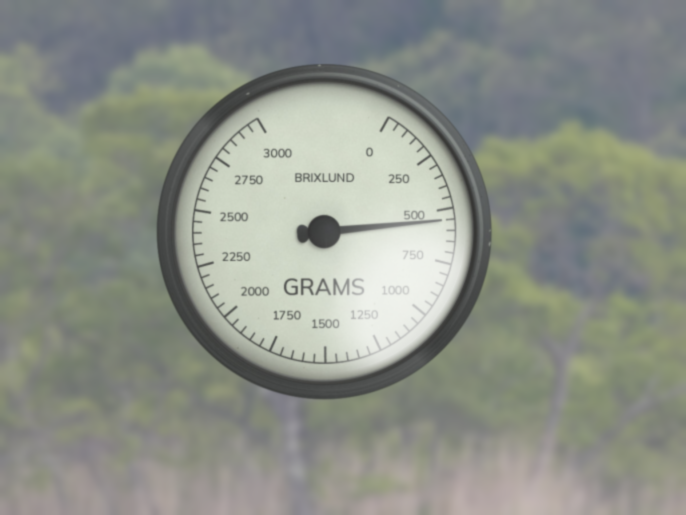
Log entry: 550 g
